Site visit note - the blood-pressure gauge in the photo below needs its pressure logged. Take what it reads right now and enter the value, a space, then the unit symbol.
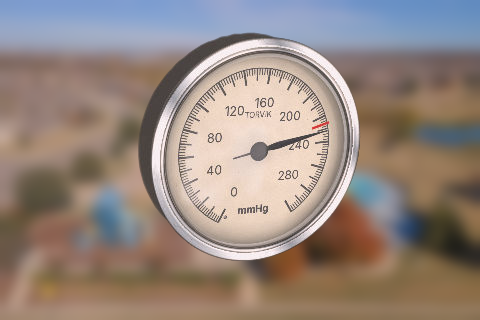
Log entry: 230 mmHg
